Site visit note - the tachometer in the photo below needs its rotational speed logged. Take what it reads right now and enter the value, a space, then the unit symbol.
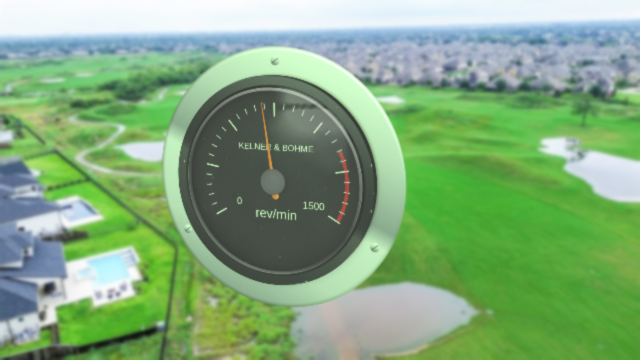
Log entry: 700 rpm
